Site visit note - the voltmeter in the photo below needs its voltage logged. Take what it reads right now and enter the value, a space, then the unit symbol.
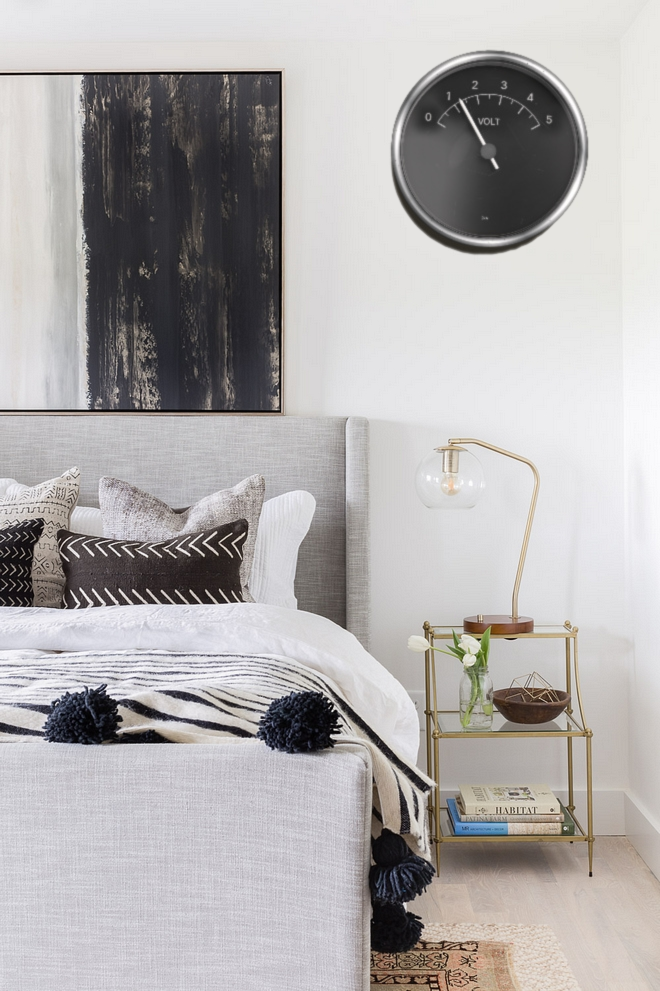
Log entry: 1.25 V
